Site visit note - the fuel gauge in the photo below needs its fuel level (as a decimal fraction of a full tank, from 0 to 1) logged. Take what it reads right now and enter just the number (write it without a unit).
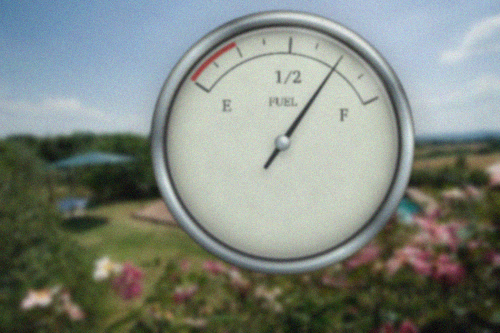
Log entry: 0.75
